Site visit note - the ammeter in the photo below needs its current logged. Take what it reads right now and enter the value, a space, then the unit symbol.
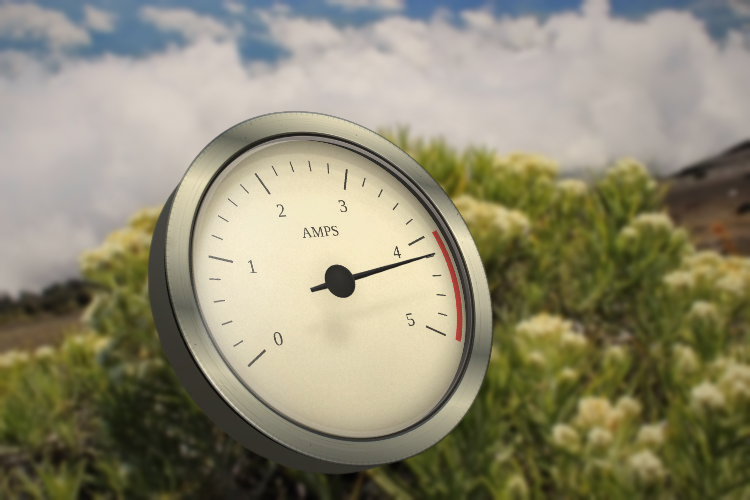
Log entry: 4.2 A
